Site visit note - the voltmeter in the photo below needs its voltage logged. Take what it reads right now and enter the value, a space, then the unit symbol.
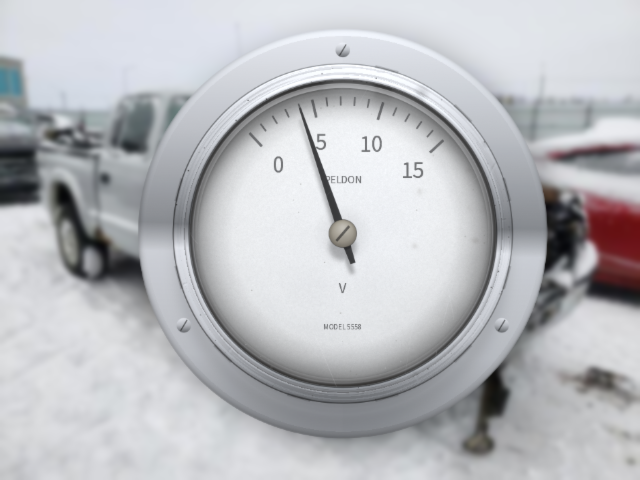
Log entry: 4 V
